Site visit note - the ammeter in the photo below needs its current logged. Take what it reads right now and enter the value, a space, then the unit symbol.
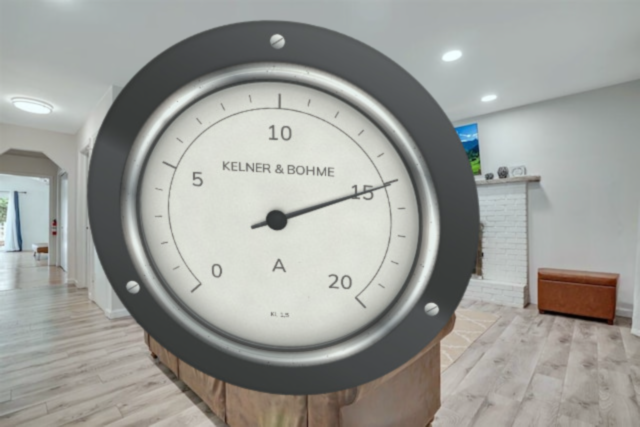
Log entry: 15 A
